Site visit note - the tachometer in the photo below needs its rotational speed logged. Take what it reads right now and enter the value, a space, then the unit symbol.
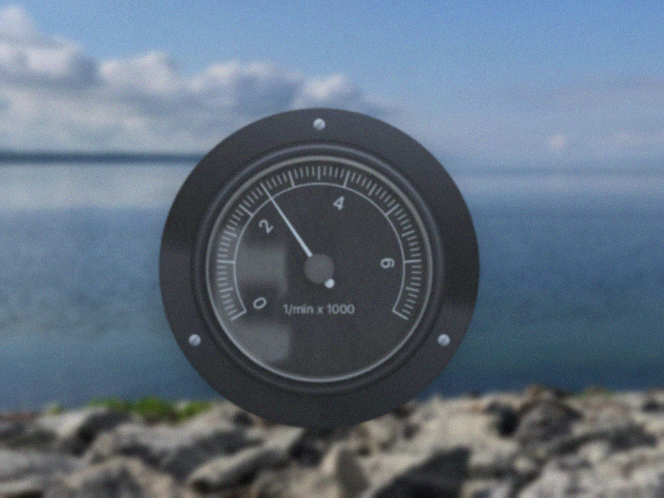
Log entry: 2500 rpm
